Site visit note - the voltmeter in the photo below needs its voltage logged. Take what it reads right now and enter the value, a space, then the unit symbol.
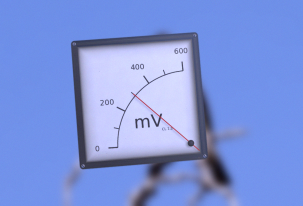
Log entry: 300 mV
